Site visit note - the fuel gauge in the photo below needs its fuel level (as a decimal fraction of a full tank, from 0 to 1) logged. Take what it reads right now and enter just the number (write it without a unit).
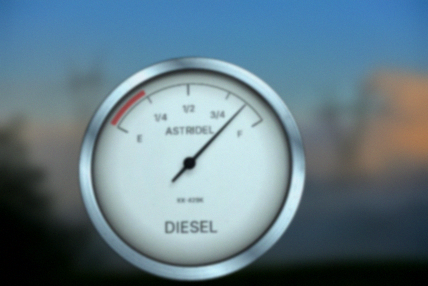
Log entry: 0.875
